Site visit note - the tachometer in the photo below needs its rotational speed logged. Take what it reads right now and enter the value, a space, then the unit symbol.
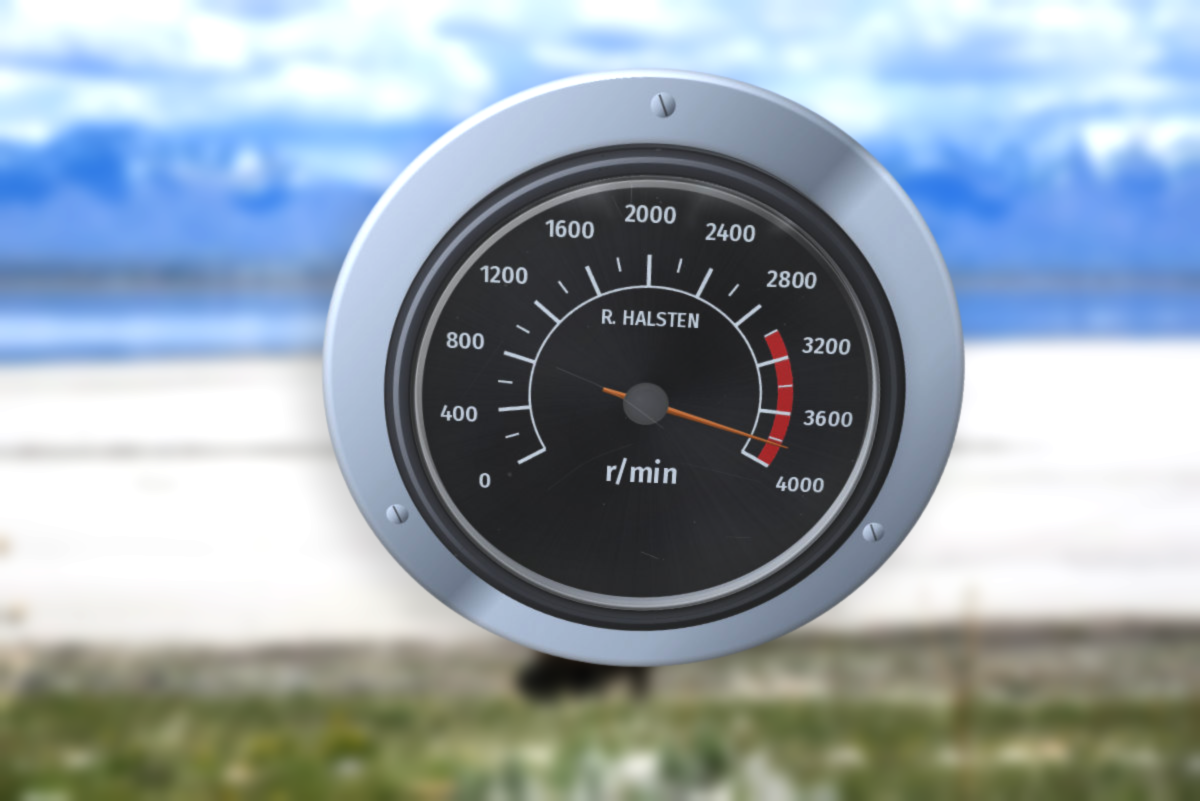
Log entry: 3800 rpm
